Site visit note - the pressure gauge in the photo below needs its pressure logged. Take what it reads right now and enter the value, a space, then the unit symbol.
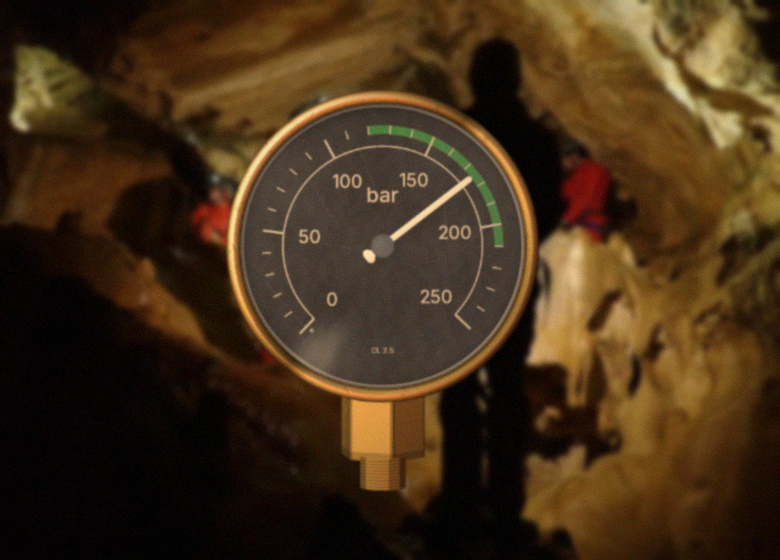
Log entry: 175 bar
